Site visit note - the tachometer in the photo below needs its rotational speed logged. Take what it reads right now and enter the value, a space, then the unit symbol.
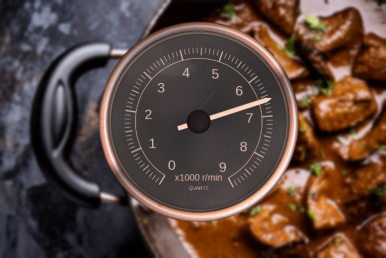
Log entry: 6600 rpm
